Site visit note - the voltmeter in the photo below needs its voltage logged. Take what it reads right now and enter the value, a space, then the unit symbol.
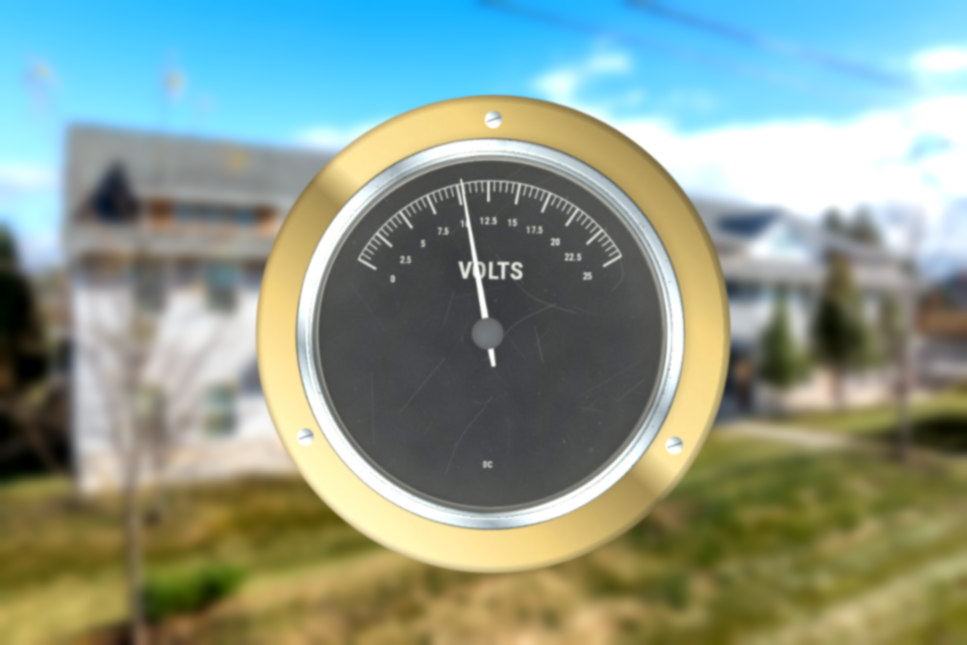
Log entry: 10.5 V
